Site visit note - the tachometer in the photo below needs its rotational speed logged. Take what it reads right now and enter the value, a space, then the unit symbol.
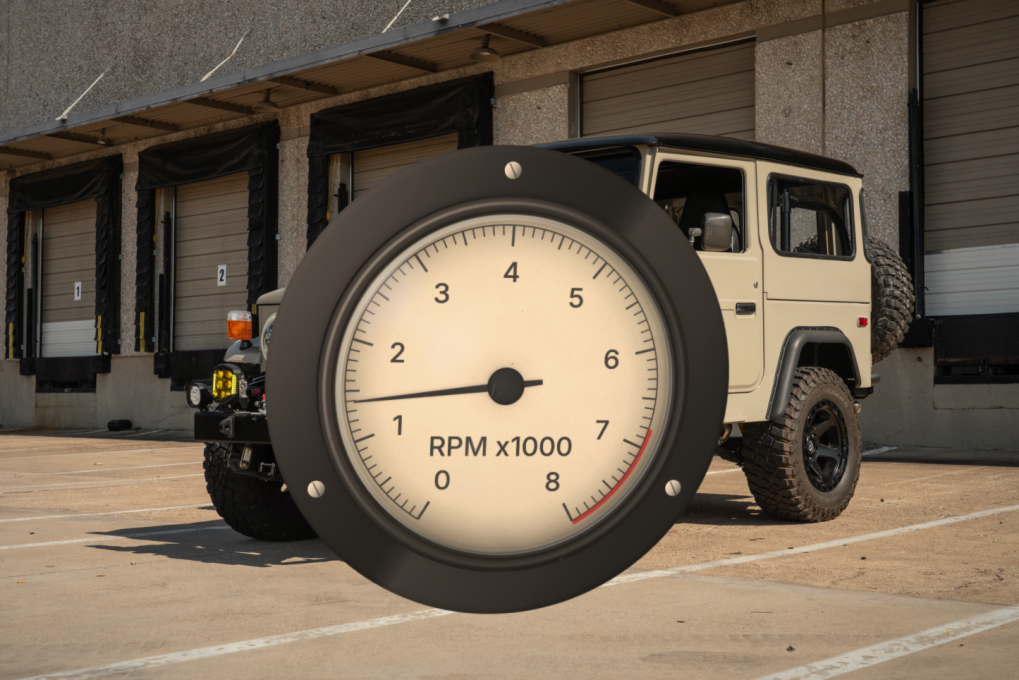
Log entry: 1400 rpm
